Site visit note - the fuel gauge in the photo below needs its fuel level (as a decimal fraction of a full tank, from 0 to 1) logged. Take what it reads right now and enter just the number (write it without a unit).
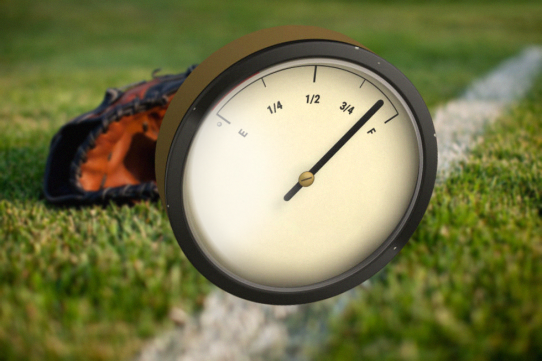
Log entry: 0.875
